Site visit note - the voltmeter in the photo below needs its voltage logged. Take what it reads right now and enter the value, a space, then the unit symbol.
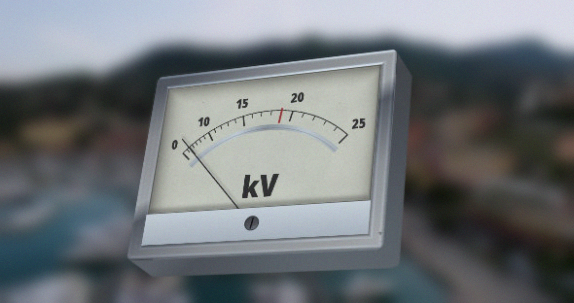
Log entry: 5 kV
